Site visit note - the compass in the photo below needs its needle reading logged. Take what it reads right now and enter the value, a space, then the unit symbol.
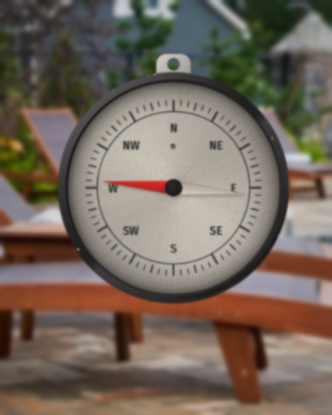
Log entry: 275 °
